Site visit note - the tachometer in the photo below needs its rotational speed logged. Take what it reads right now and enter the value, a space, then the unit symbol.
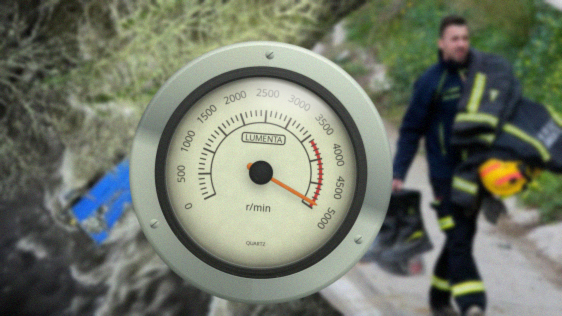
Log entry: 4900 rpm
